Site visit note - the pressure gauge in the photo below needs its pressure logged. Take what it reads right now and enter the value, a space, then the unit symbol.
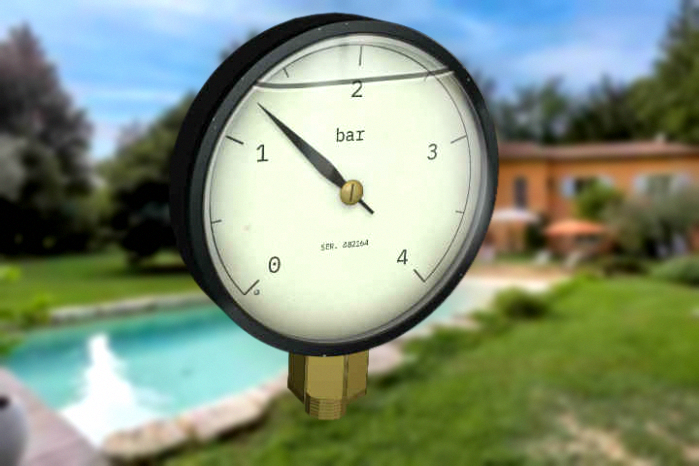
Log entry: 1.25 bar
